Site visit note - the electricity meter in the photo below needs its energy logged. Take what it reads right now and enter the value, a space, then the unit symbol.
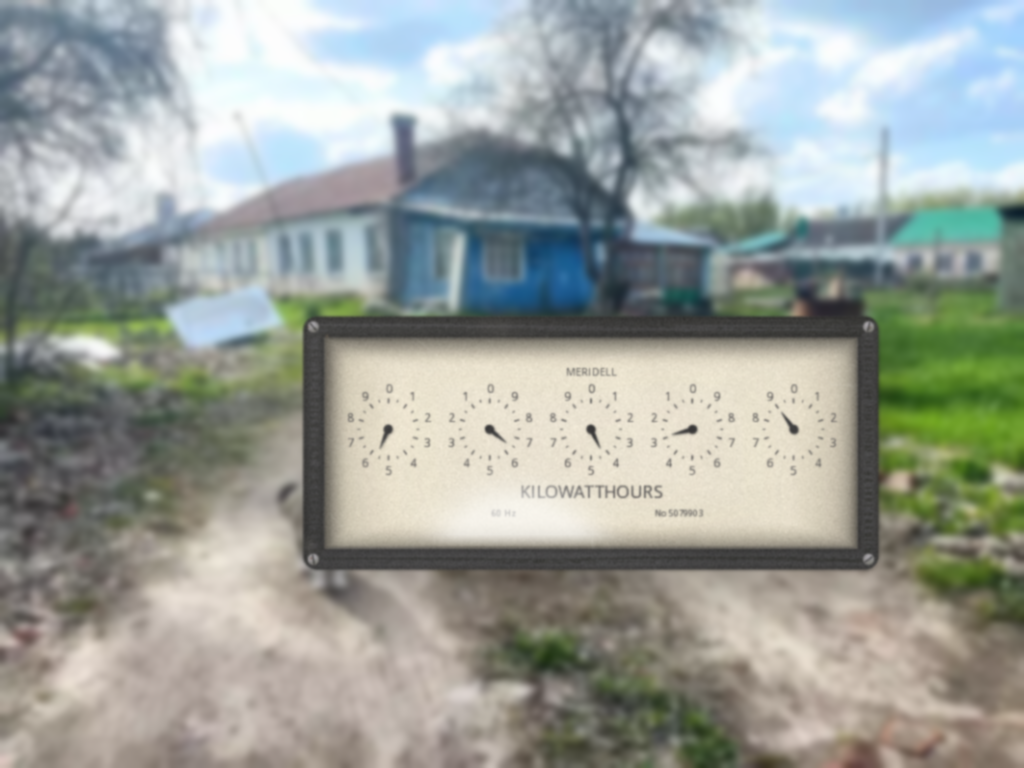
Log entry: 56429 kWh
